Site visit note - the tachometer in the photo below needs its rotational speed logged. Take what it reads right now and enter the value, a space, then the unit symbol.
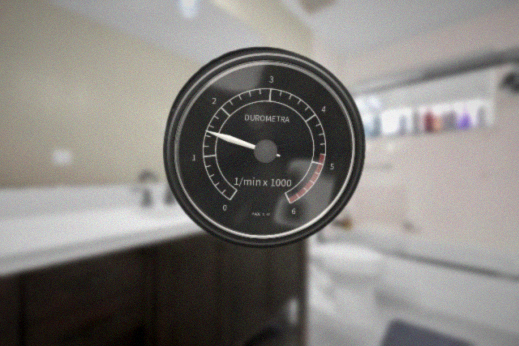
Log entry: 1500 rpm
